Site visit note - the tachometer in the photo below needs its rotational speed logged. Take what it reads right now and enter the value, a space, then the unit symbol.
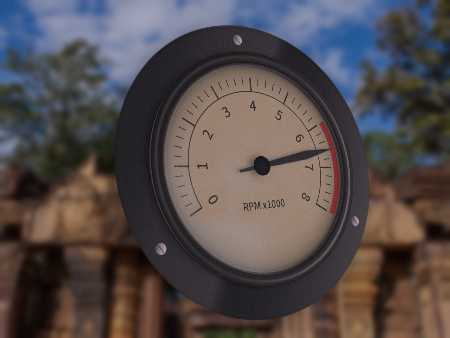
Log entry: 6600 rpm
